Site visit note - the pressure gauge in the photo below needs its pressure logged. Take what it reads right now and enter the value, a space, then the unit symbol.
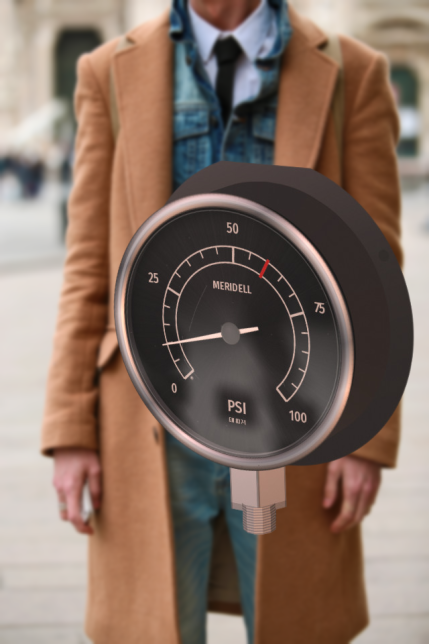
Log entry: 10 psi
